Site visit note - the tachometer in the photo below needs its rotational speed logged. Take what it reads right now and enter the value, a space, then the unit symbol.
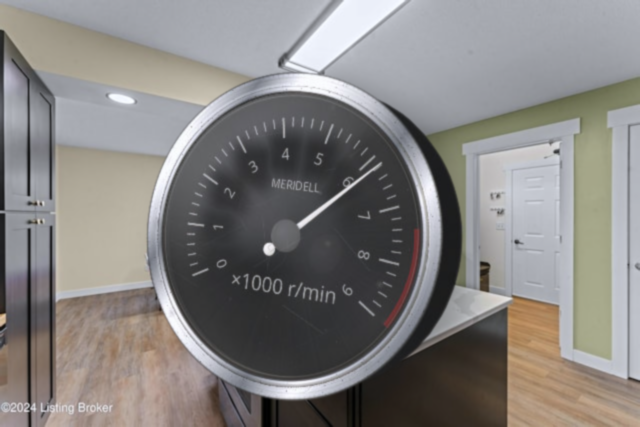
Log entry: 6200 rpm
